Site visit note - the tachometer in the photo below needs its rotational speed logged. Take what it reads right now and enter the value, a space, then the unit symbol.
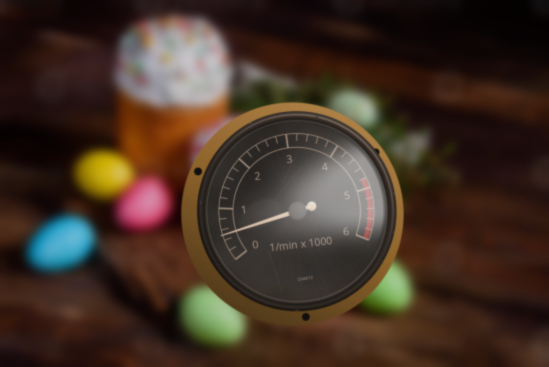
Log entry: 500 rpm
